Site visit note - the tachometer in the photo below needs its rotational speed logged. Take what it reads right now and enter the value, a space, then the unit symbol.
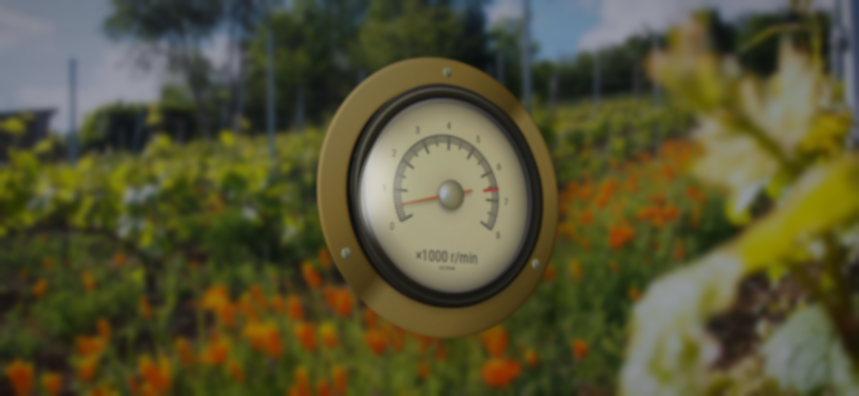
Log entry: 500 rpm
